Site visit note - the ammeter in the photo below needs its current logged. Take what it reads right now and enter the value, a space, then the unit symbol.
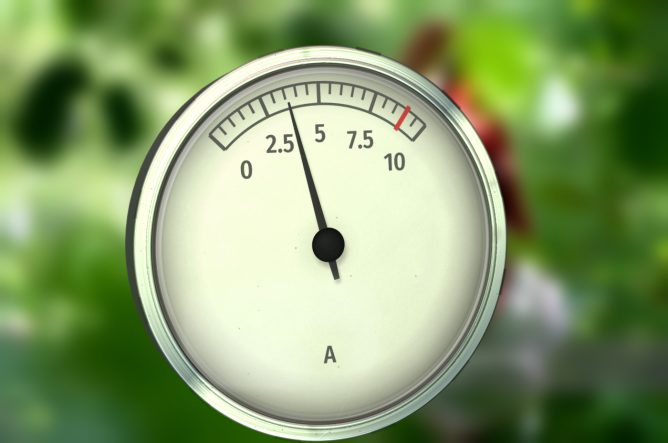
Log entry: 3.5 A
